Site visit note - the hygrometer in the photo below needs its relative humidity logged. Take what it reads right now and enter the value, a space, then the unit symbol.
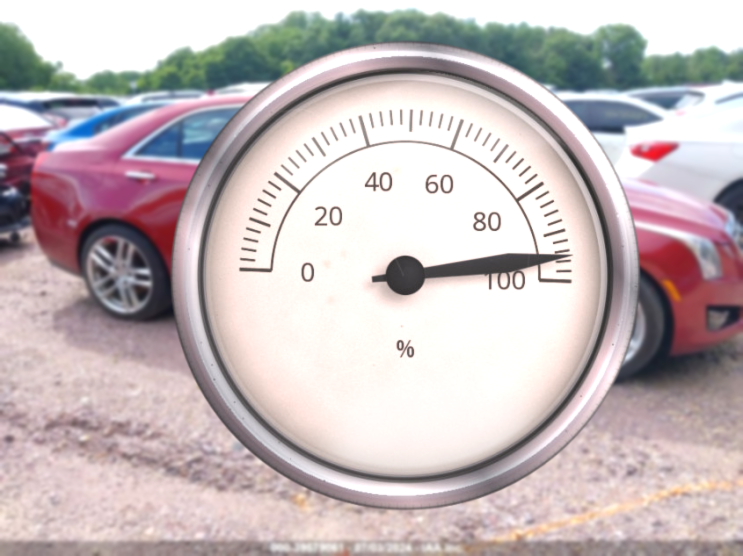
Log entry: 95 %
